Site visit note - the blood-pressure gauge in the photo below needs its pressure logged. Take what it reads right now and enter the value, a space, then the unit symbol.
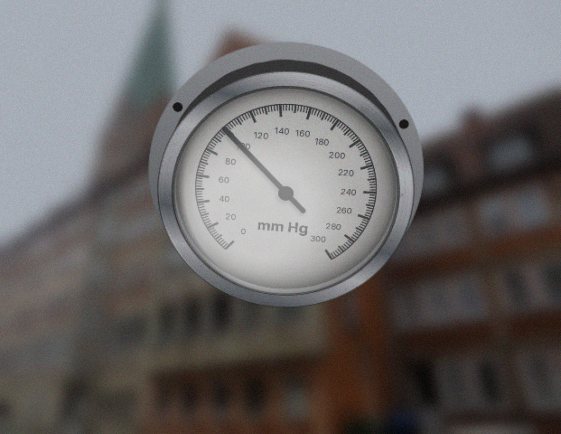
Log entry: 100 mmHg
